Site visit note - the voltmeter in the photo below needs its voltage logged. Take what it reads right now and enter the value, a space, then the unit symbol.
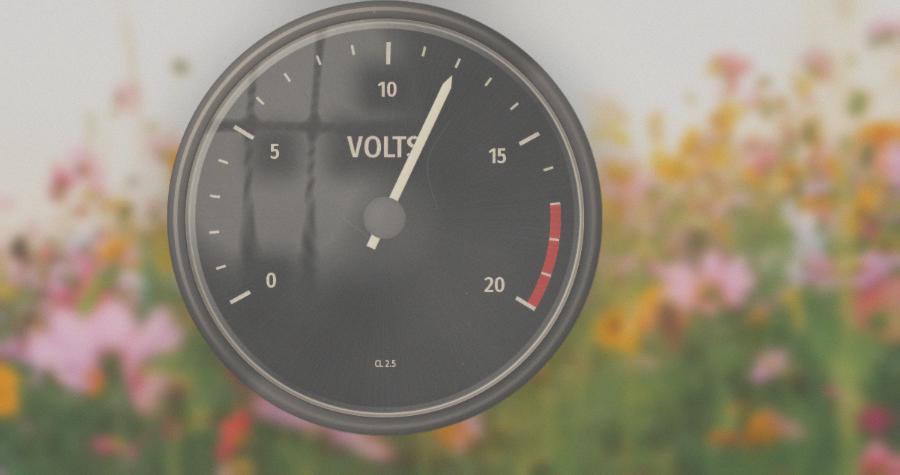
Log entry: 12 V
